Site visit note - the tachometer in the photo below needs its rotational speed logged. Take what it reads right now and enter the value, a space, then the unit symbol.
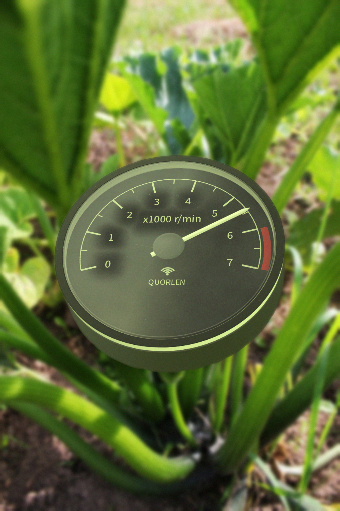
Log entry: 5500 rpm
